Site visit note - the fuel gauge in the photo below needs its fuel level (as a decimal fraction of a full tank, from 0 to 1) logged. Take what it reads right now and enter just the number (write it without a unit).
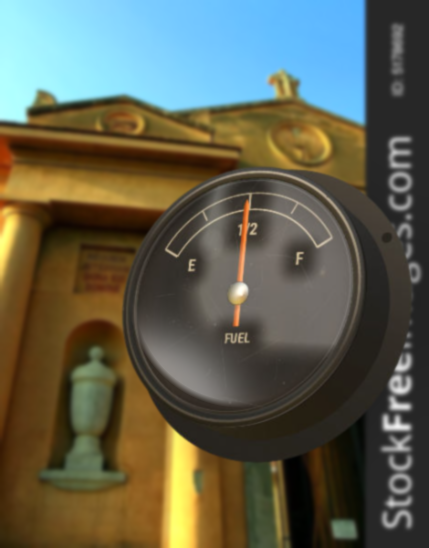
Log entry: 0.5
